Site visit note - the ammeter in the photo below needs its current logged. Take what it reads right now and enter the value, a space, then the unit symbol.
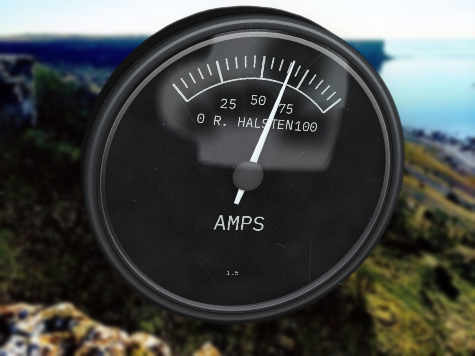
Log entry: 65 A
